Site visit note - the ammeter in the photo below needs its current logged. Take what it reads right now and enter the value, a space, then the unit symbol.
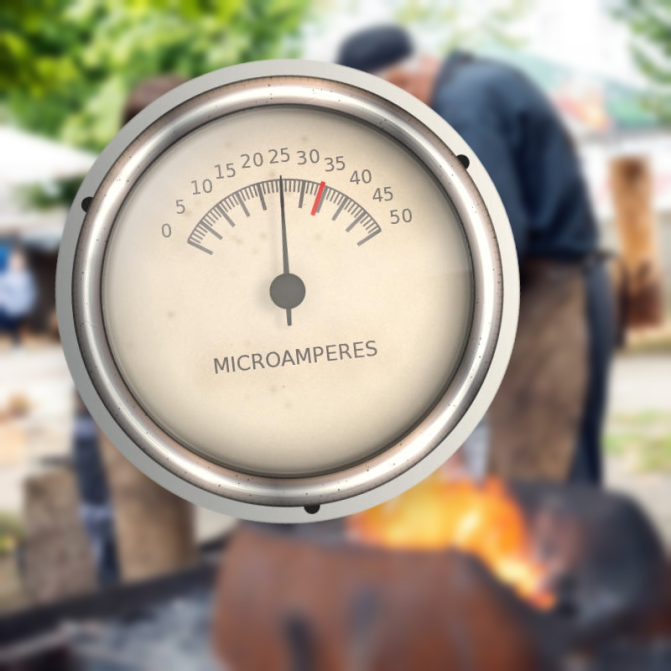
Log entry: 25 µA
